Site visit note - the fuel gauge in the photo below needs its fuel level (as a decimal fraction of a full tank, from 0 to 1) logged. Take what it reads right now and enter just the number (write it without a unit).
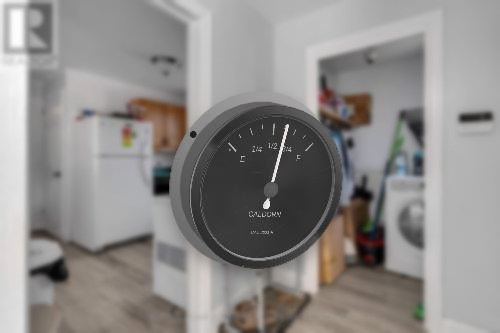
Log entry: 0.625
